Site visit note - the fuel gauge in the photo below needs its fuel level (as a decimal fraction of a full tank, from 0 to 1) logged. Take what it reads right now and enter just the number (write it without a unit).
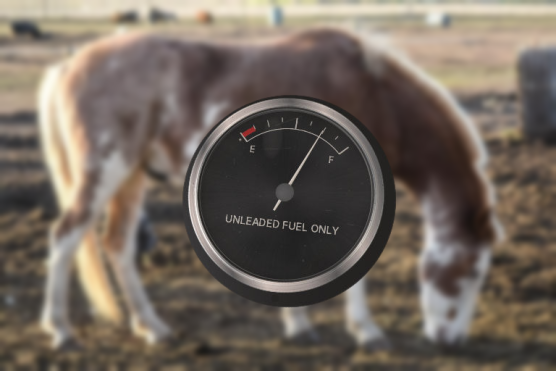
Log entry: 0.75
